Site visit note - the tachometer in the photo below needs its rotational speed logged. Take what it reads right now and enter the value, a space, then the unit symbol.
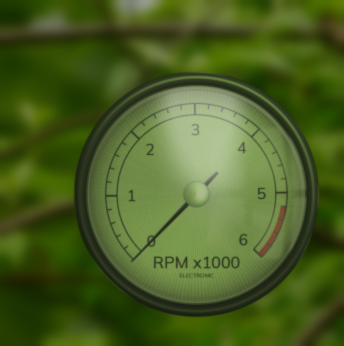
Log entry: 0 rpm
